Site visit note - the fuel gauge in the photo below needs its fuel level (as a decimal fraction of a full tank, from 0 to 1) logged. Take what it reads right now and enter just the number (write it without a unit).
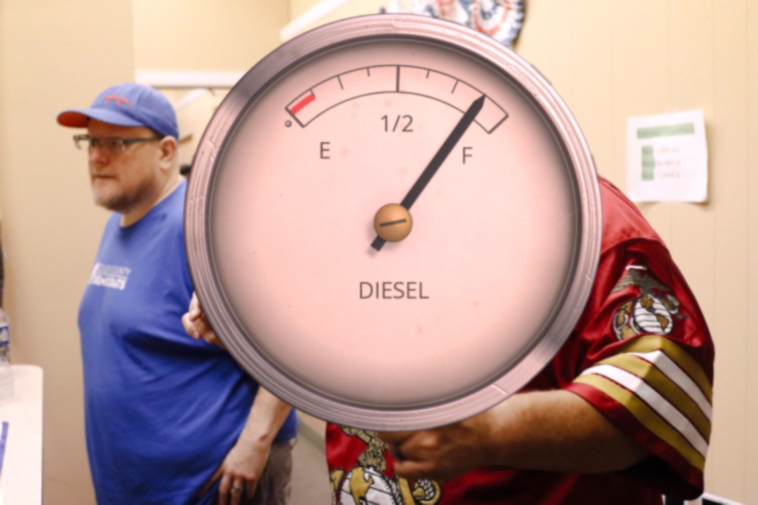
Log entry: 0.875
